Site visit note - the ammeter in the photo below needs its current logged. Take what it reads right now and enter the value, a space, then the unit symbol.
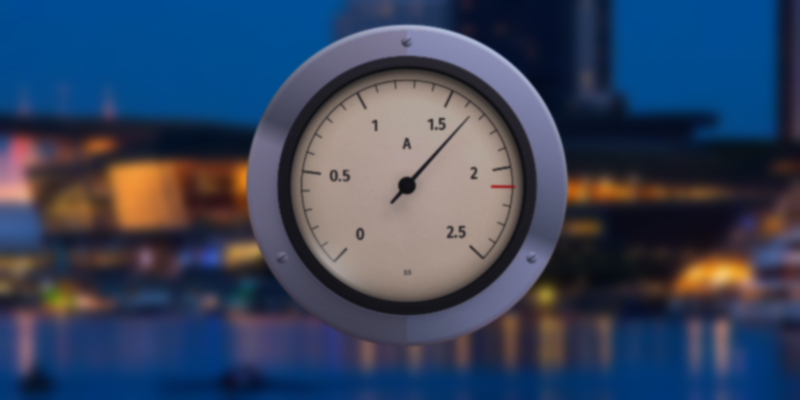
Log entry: 1.65 A
